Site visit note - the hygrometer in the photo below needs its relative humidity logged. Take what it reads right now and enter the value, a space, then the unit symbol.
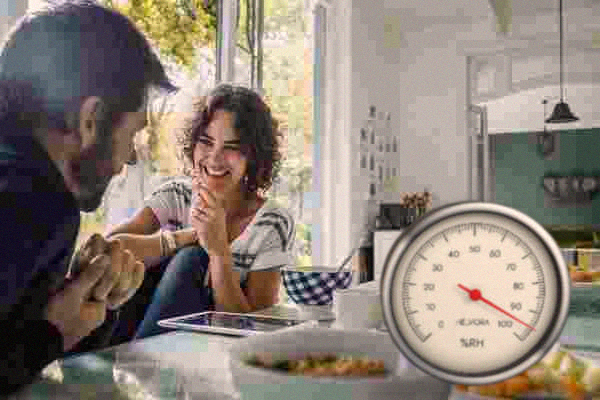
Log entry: 95 %
